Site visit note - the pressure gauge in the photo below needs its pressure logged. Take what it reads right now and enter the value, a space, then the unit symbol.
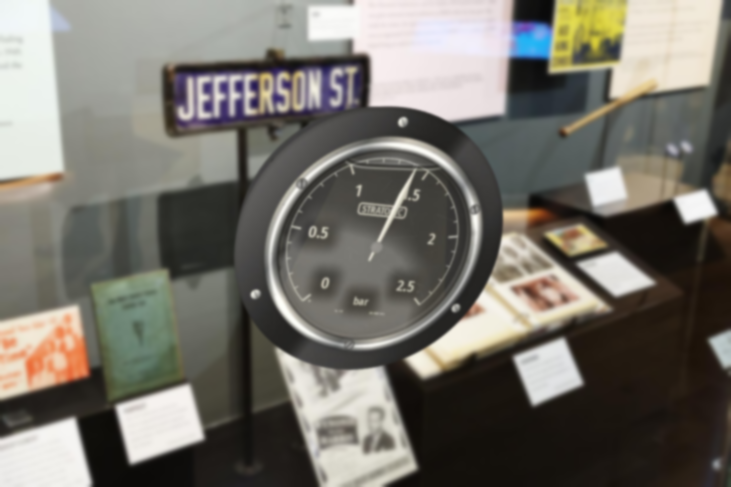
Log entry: 1.4 bar
